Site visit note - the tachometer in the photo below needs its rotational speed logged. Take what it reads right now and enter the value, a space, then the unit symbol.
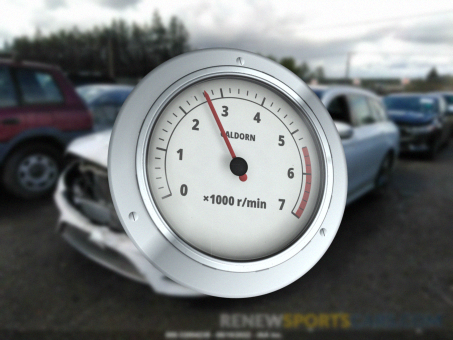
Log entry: 2600 rpm
